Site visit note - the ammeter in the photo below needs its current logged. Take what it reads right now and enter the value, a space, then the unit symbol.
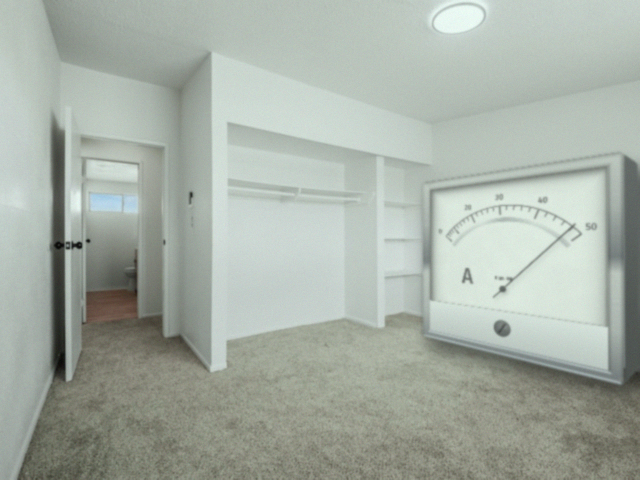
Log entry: 48 A
